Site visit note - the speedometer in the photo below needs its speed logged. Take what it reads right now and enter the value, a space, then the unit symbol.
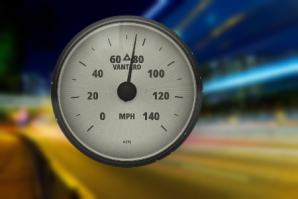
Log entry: 75 mph
